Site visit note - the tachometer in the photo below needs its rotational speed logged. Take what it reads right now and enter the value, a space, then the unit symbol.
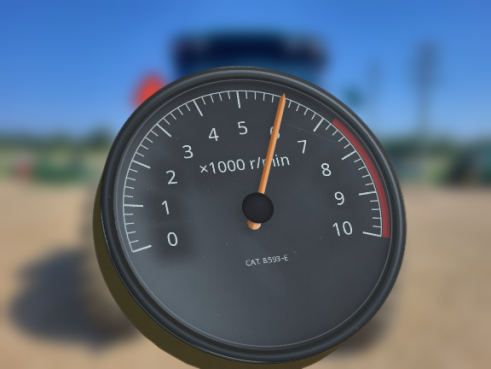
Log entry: 6000 rpm
